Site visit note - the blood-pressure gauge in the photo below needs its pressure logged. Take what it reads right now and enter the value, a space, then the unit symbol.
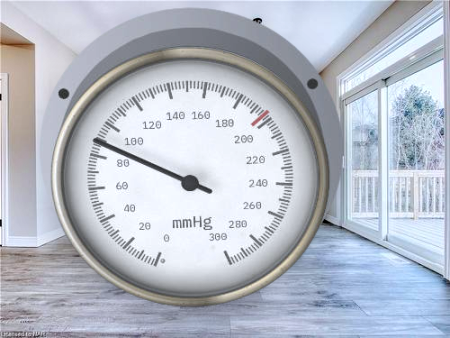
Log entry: 90 mmHg
